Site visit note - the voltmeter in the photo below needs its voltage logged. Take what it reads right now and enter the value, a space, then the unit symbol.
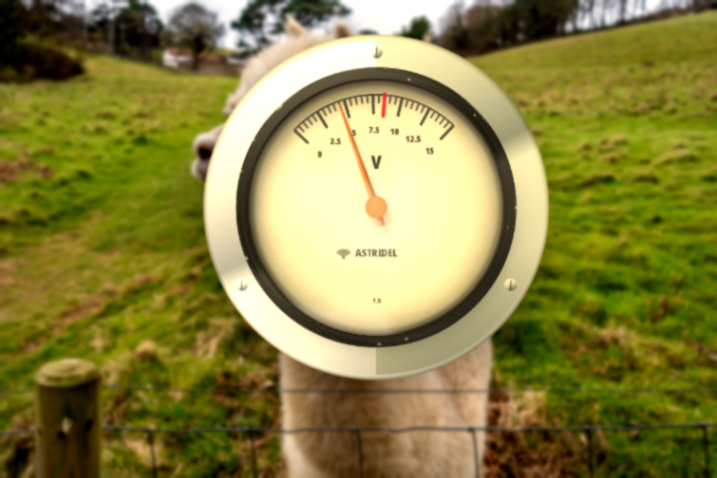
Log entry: 4.5 V
